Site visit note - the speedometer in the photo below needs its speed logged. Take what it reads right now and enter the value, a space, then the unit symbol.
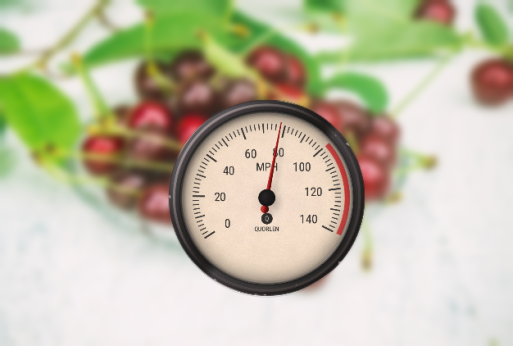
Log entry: 78 mph
